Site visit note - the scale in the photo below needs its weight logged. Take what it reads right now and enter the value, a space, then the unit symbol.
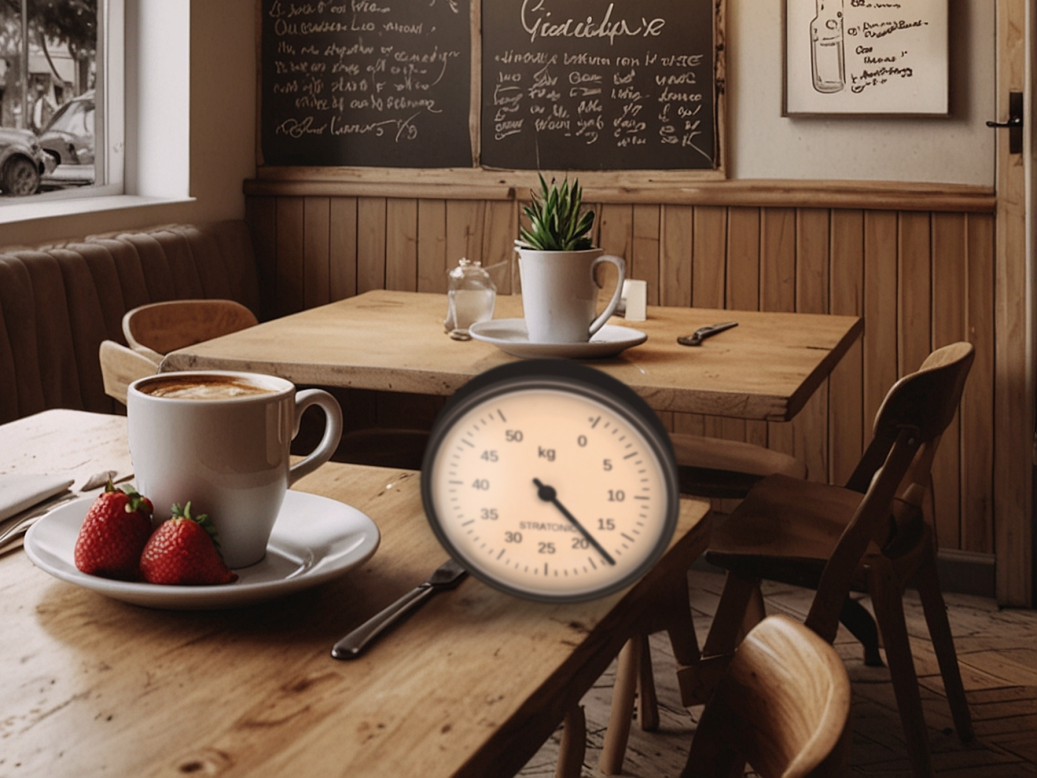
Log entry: 18 kg
